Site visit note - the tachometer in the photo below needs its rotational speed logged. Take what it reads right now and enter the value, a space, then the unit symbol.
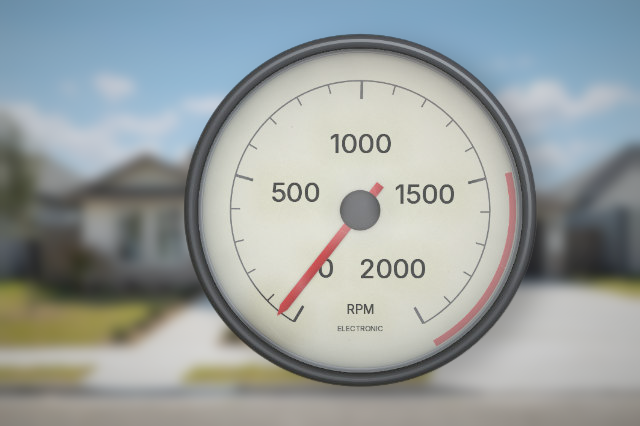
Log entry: 50 rpm
